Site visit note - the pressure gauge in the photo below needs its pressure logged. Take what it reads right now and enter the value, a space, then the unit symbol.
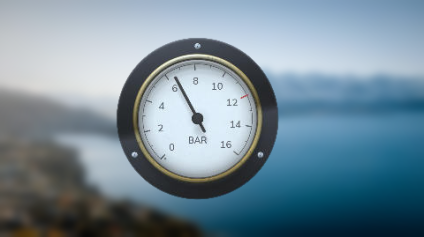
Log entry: 6.5 bar
